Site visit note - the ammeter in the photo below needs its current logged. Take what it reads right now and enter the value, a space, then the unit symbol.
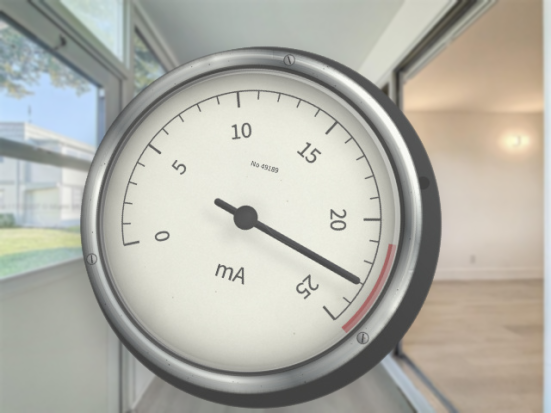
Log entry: 23 mA
